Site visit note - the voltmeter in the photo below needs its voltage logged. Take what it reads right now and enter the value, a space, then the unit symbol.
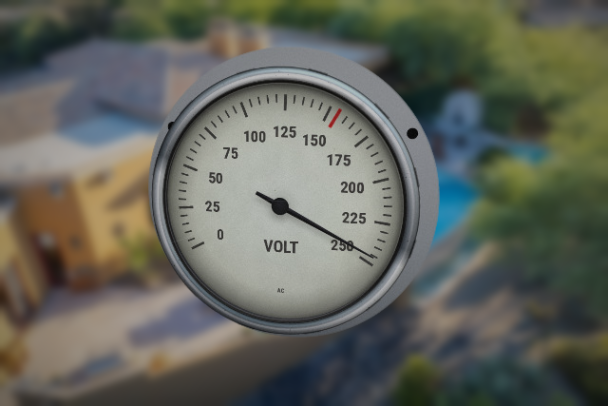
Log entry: 245 V
